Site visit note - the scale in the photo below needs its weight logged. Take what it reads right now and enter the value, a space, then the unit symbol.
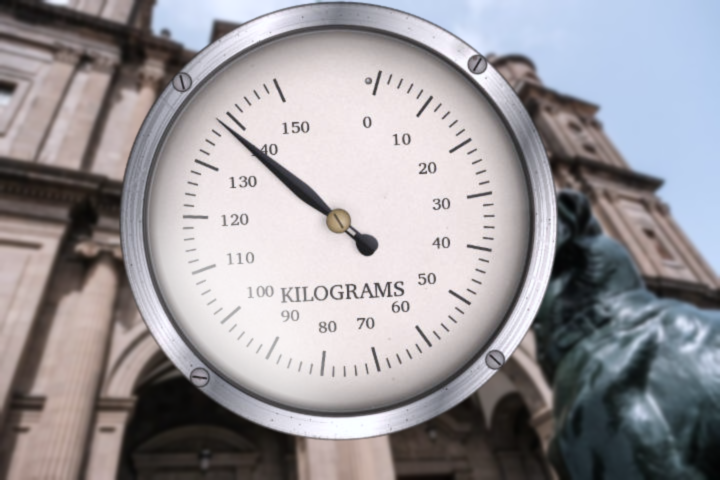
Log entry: 138 kg
